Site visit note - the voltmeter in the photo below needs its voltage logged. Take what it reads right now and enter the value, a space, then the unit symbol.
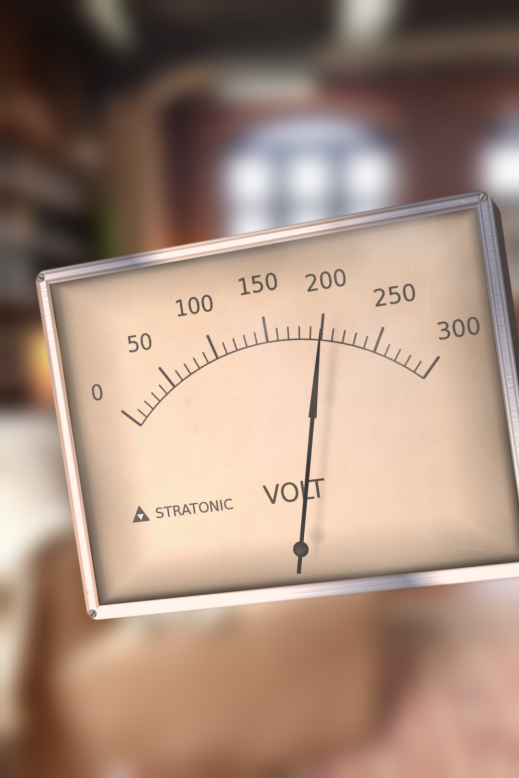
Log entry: 200 V
